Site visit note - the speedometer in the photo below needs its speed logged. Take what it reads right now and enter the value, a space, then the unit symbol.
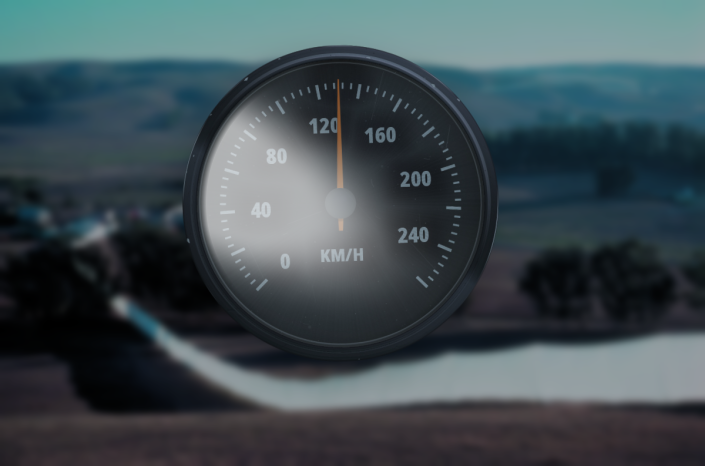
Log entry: 130 km/h
